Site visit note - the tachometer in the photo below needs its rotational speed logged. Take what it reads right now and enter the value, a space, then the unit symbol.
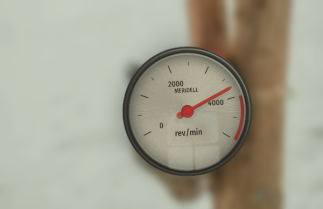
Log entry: 3750 rpm
